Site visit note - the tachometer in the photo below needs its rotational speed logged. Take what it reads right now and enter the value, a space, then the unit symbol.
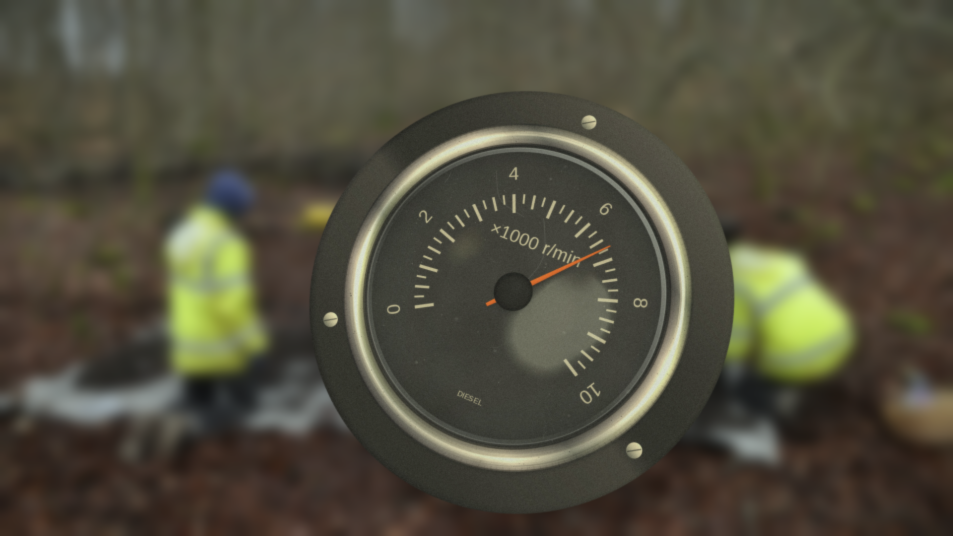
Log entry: 6750 rpm
